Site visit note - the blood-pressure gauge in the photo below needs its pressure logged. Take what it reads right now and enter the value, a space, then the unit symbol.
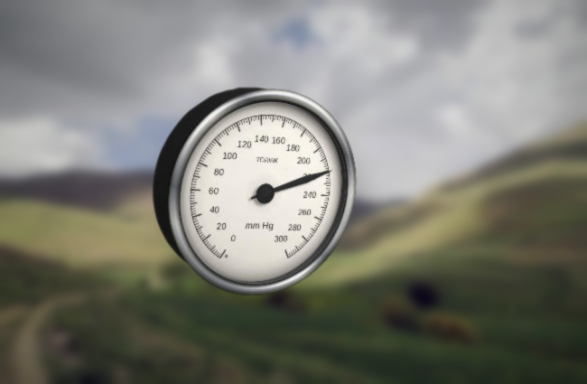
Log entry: 220 mmHg
